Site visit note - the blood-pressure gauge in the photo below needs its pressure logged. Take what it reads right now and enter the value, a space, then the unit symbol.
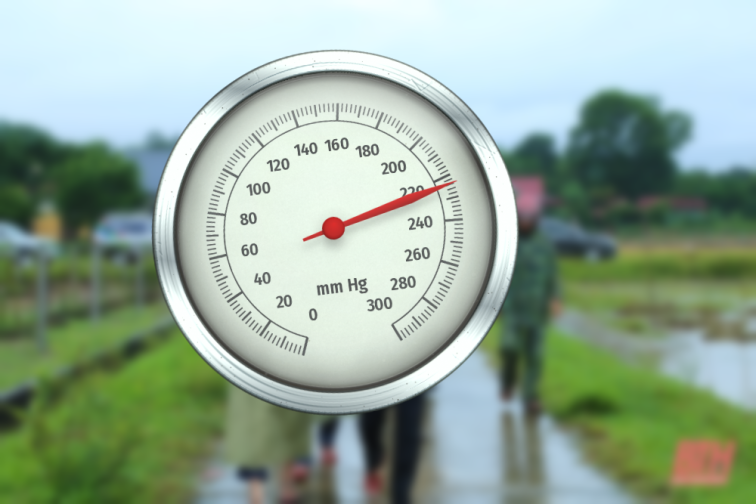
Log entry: 224 mmHg
